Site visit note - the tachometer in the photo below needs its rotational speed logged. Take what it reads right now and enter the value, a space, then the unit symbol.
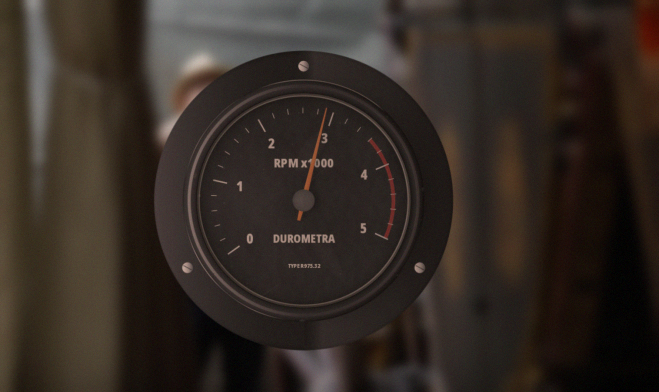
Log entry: 2900 rpm
